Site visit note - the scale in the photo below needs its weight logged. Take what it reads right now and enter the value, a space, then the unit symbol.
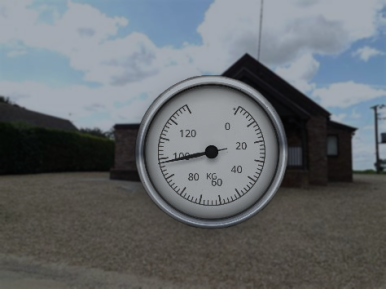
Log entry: 98 kg
